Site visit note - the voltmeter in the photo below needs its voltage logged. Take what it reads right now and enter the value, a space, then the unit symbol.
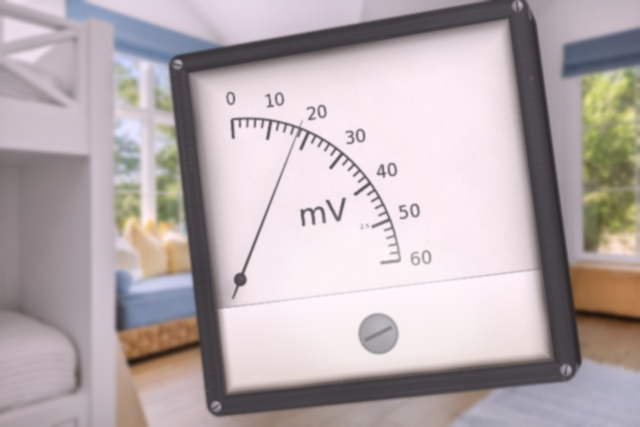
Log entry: 18 mV
